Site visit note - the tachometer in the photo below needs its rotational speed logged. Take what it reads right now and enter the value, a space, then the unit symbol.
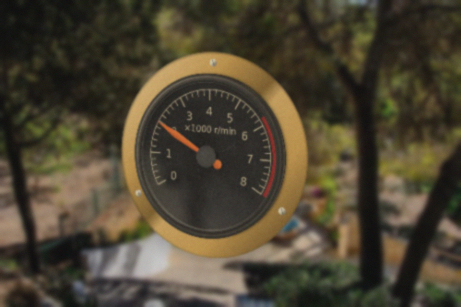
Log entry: 2000 rpm
